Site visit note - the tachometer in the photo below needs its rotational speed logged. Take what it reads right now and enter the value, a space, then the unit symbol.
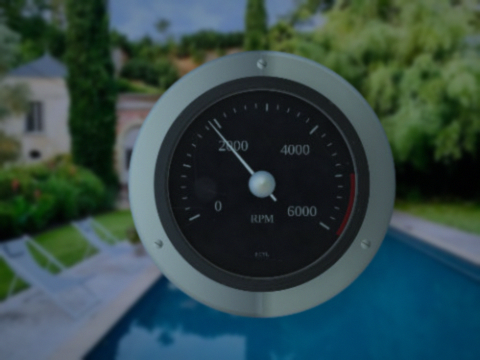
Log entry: 1900 rpm
